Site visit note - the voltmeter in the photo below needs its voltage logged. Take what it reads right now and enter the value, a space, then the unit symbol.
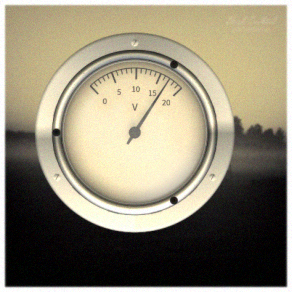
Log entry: 17 V
